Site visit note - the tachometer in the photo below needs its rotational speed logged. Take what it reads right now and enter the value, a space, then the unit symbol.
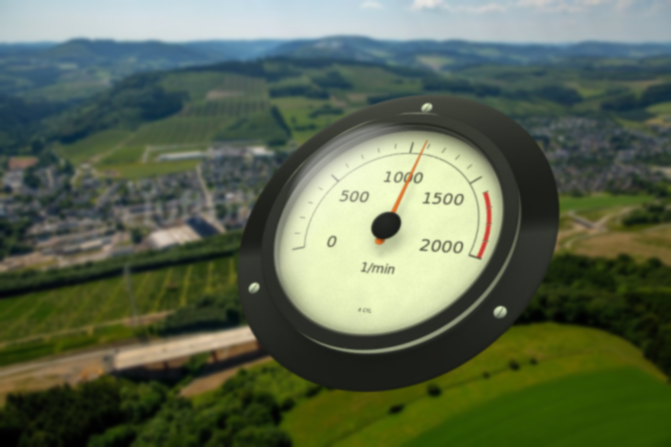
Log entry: 1100 rpm
